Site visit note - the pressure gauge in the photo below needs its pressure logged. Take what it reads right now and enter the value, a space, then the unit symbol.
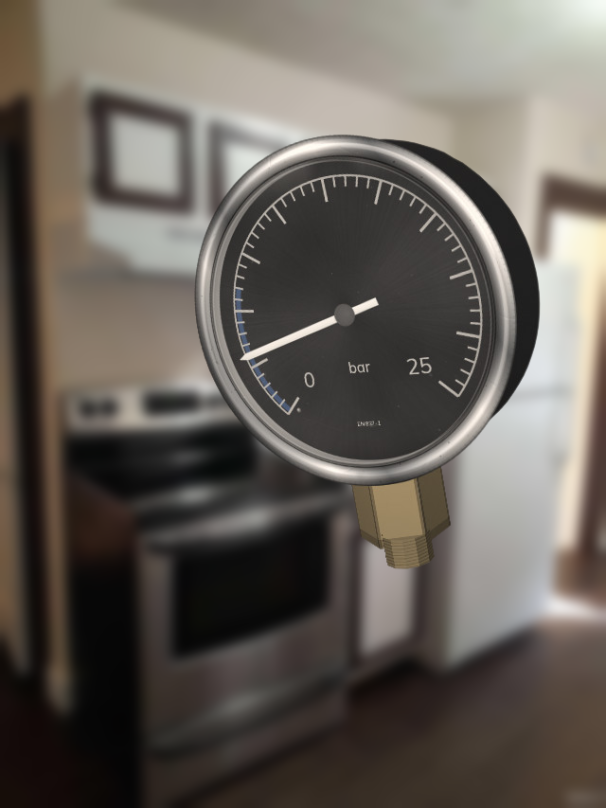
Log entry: 3 bar
